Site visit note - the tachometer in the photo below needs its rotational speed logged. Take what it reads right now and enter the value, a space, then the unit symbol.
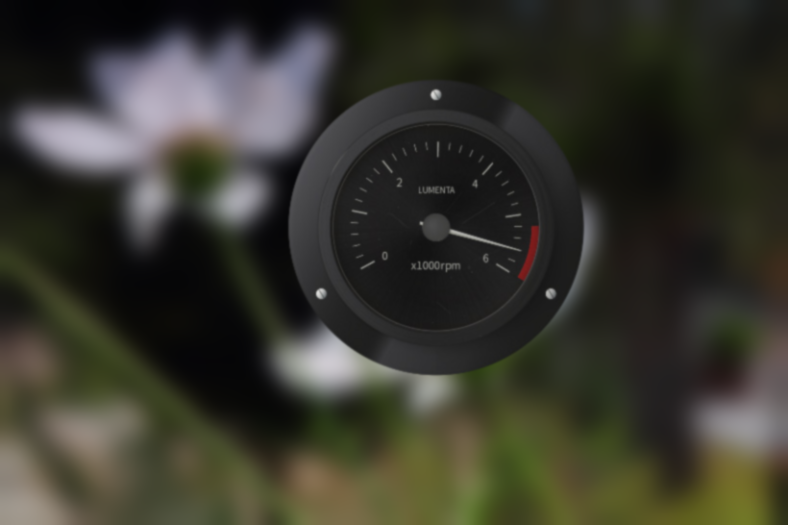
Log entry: 5600 rpm
